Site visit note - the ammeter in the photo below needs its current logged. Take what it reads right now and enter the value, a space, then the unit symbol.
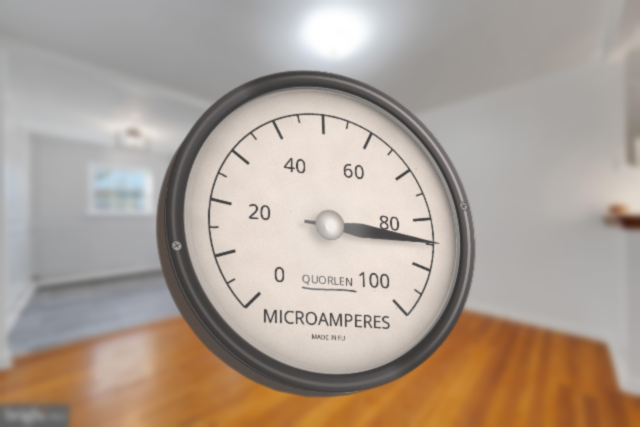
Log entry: 85 µA
